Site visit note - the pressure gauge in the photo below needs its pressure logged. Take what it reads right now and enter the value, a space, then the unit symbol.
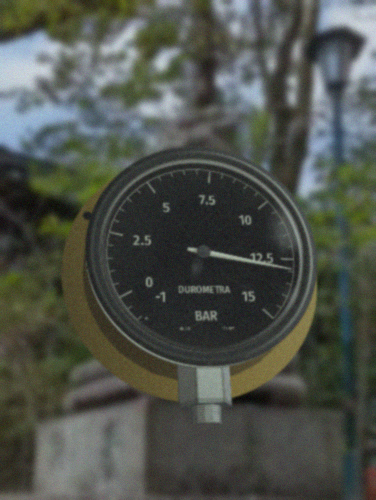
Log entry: 13 bar
